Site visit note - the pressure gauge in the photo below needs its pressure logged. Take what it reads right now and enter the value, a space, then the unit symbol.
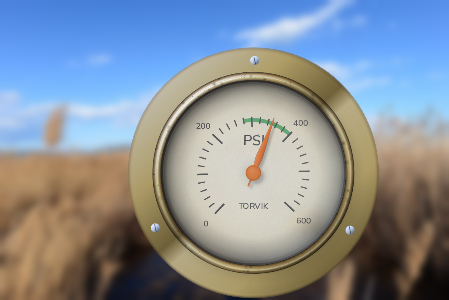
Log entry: 350 psi
